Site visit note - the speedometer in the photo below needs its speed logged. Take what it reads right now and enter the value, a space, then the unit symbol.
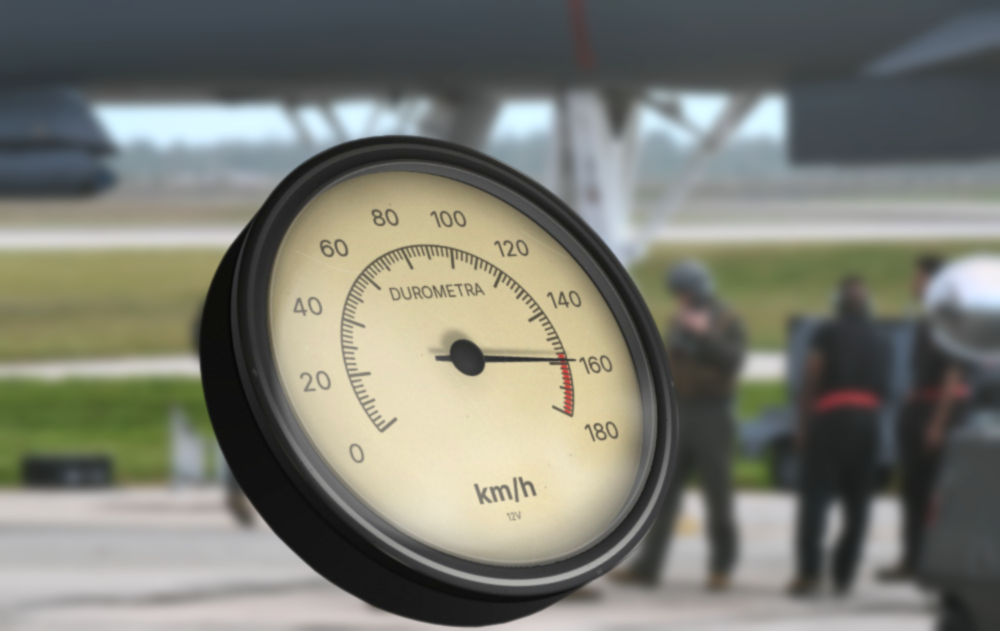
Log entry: 160 km/h
